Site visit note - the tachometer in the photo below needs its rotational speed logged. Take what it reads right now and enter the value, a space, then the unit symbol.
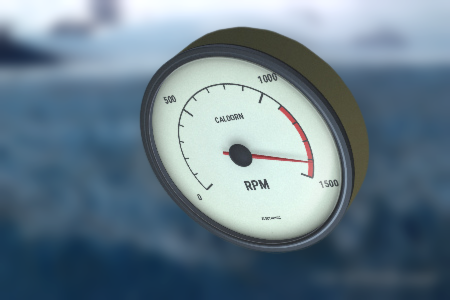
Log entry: 1400 rpm
